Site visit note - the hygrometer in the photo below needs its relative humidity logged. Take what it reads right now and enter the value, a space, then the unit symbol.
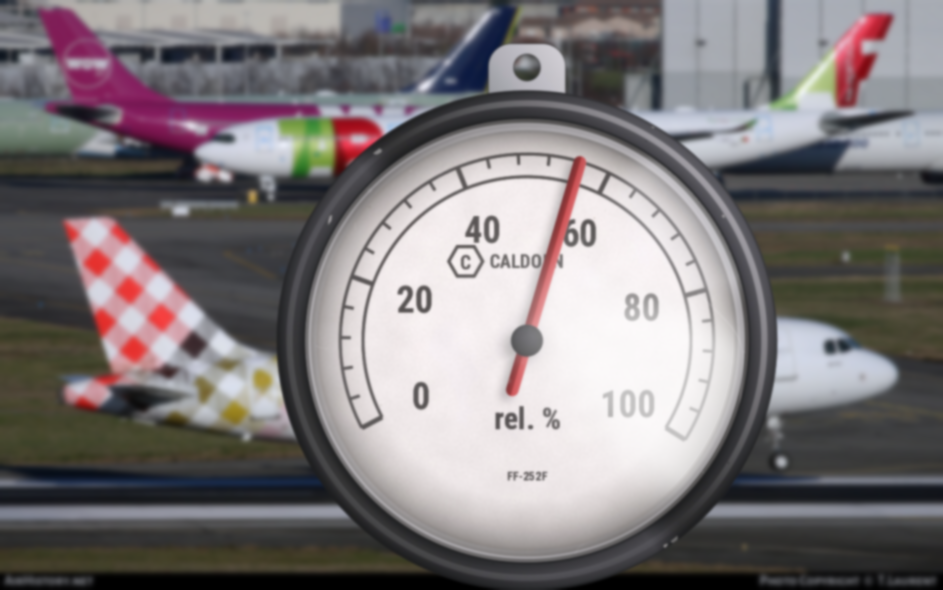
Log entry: 56 %
